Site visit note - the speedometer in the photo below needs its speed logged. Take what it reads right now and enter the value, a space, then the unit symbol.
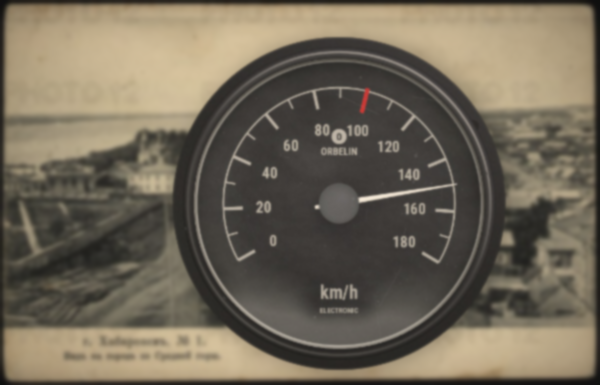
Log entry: 150 km/h
